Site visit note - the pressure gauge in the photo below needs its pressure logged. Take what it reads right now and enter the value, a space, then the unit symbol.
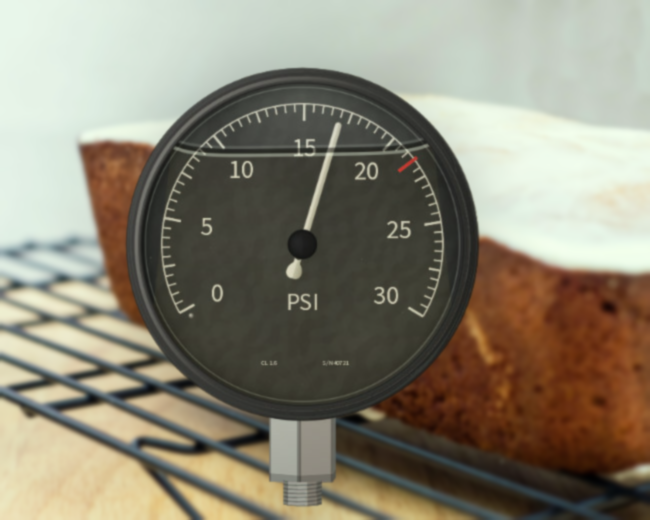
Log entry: 17 psi
